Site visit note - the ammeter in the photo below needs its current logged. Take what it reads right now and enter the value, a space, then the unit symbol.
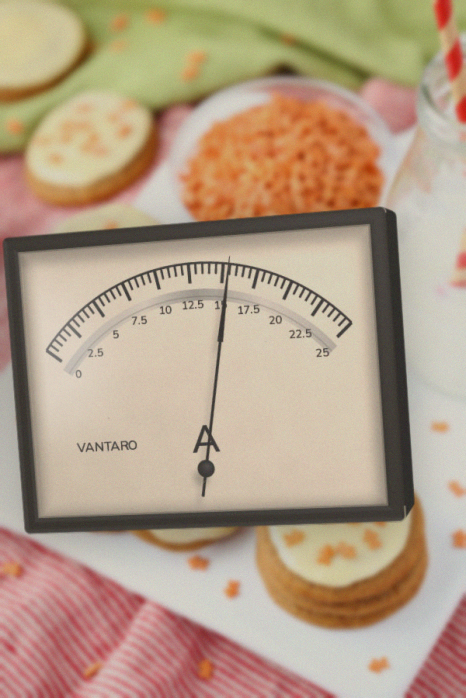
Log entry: 15.5 A
